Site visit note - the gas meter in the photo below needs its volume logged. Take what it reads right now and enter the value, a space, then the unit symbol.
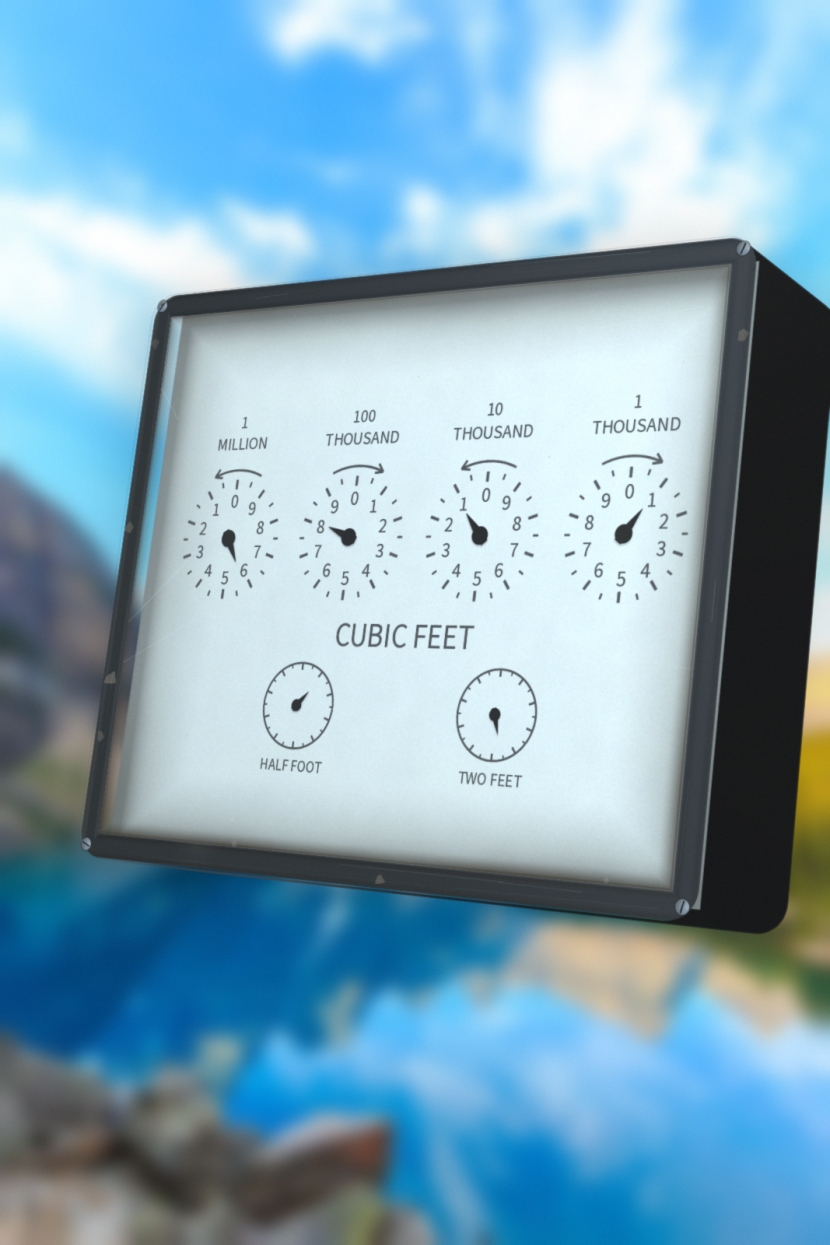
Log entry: 581100 ft³
